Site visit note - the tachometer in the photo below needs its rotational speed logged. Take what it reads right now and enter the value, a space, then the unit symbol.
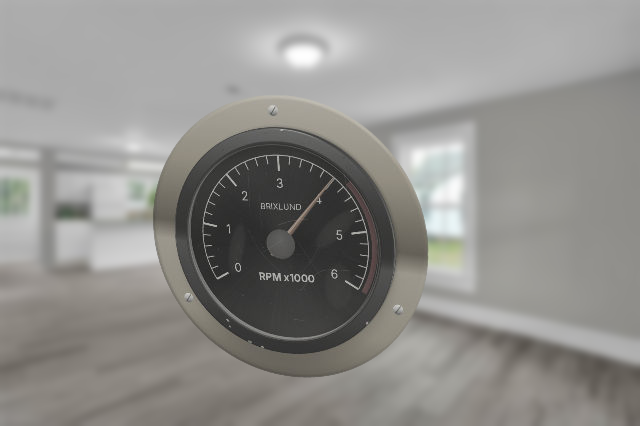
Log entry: 4000 rpm
